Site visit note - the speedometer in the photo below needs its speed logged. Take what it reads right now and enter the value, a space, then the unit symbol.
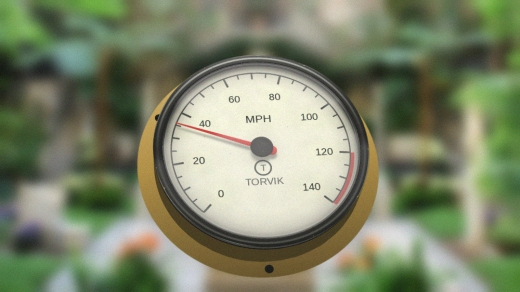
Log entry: 35 mph
